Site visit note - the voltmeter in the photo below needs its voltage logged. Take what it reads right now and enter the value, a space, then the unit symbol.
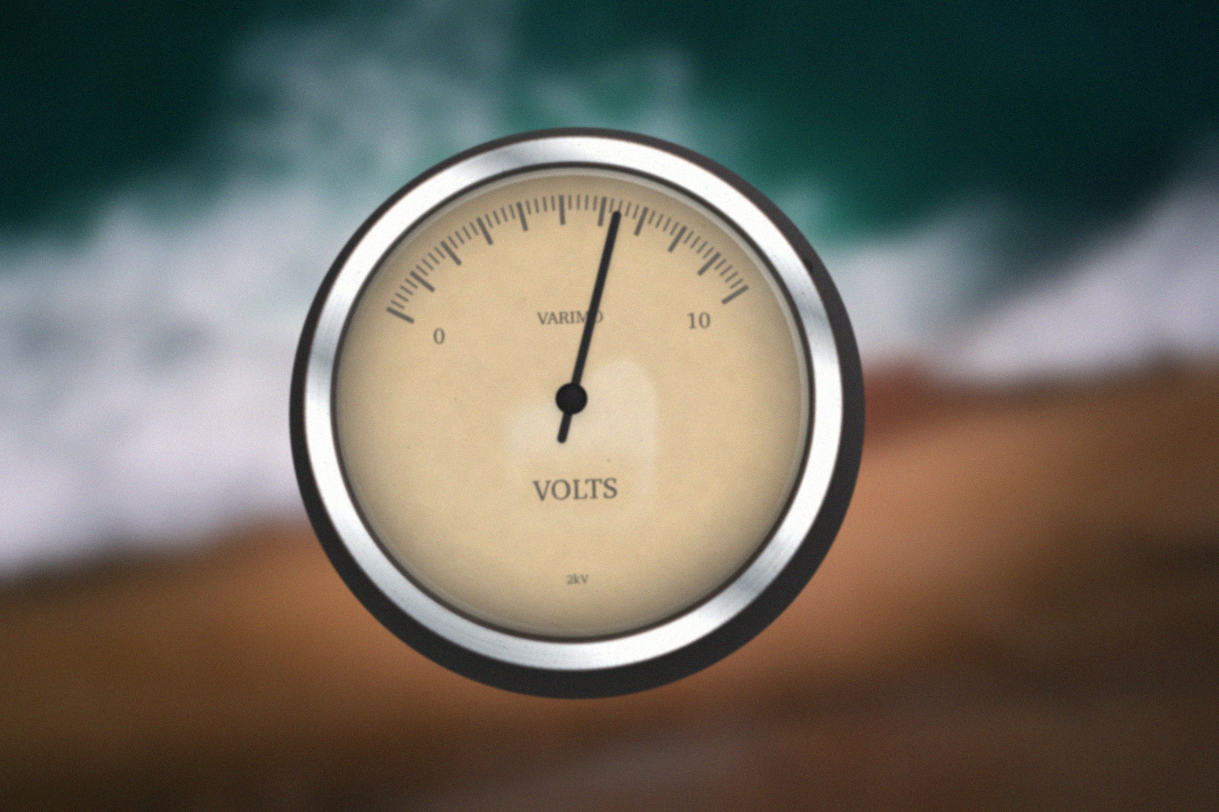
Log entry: 6.4 V
